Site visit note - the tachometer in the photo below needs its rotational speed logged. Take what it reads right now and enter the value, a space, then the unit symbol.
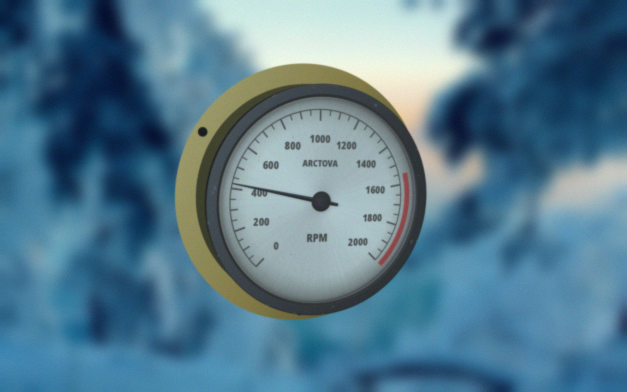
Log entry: 425 rpm
